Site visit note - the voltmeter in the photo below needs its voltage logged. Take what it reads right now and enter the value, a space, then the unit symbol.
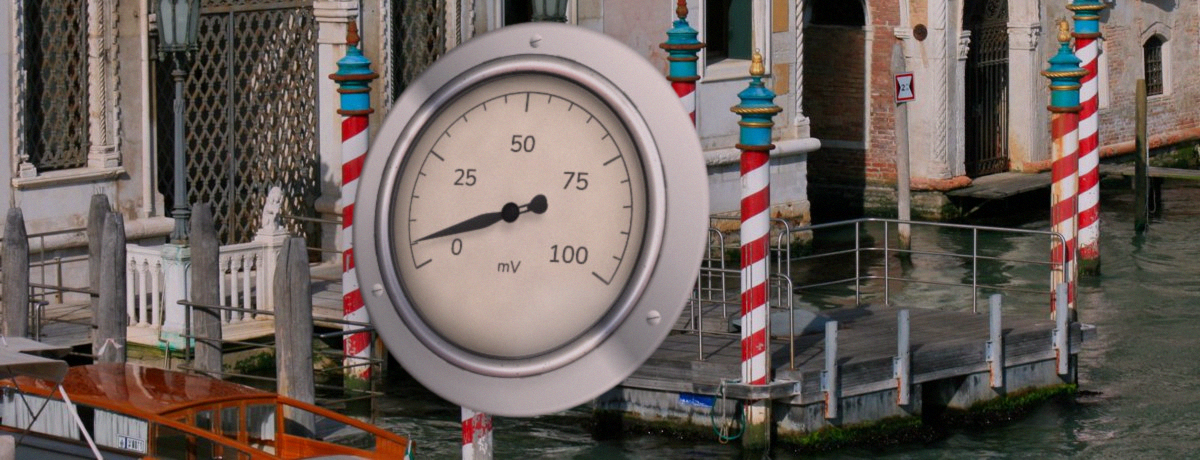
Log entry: 5 mV
